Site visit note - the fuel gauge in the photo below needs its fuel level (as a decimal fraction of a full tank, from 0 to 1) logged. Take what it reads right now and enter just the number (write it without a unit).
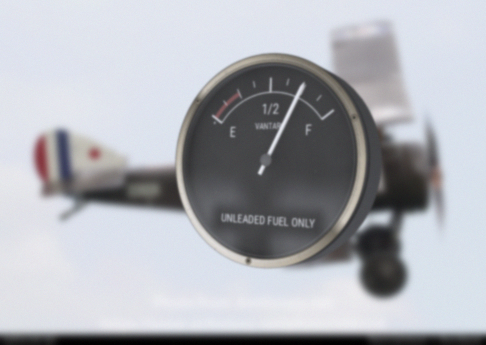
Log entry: 0.75
